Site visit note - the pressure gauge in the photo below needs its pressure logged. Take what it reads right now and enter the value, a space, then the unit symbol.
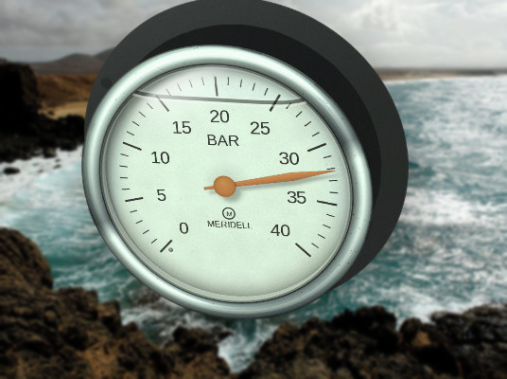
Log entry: 32 bar
